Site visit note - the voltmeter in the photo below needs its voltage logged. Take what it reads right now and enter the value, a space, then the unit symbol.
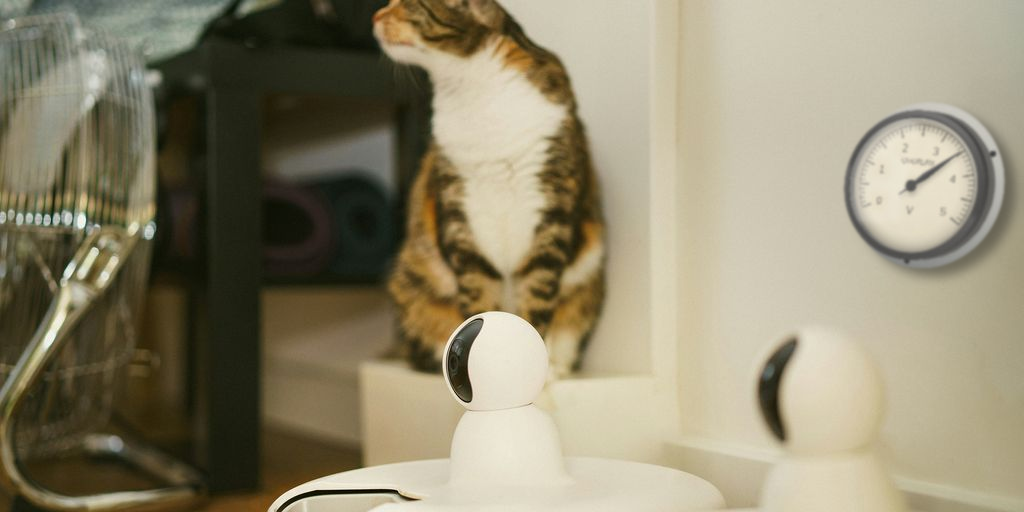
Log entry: 3.5 V
